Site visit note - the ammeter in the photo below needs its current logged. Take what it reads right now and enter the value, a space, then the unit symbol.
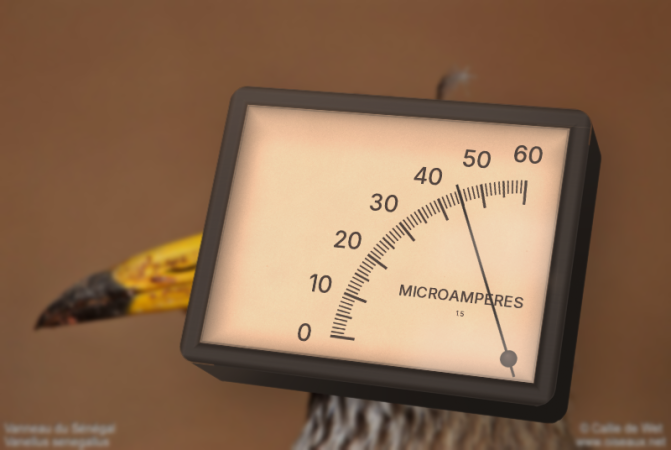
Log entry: 45 µA
